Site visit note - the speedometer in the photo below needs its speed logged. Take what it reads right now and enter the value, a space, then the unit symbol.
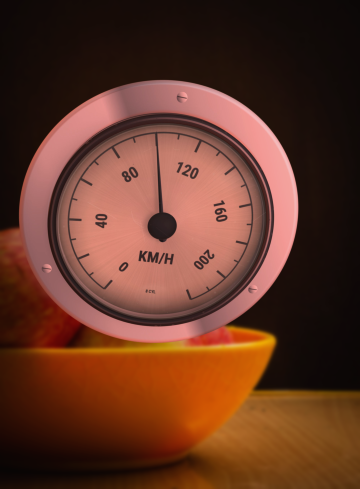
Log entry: 100 km/h
